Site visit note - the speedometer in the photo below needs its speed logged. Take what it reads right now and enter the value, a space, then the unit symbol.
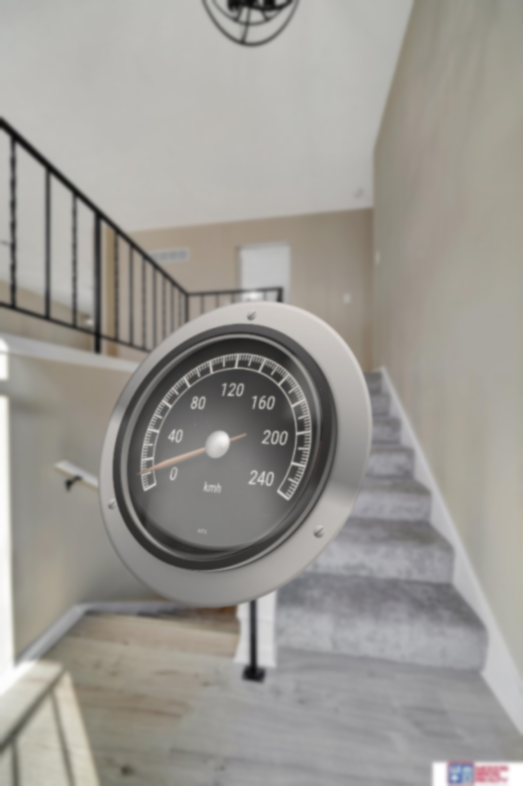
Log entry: 10 km/h
